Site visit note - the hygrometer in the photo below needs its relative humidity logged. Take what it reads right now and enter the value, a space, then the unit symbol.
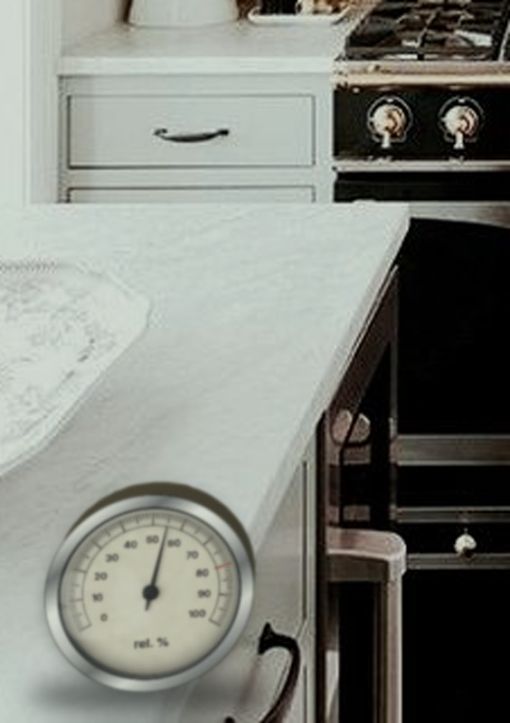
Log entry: 55 %
